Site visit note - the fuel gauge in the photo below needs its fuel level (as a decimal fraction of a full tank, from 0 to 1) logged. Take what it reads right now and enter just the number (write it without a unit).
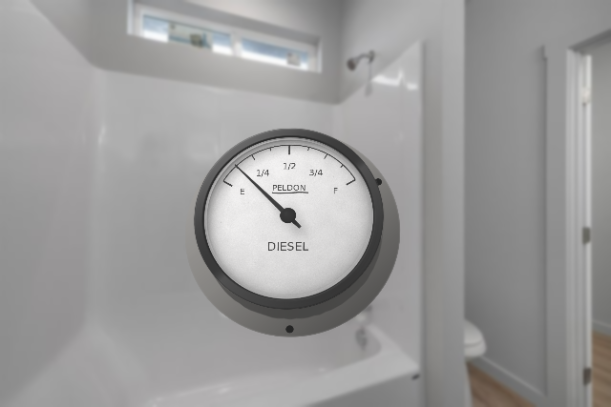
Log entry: 0.125
